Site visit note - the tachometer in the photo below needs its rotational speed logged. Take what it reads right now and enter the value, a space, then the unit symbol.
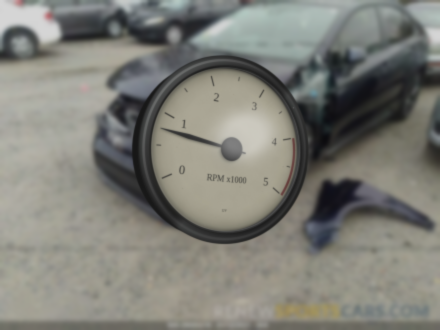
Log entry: 750 rpm
